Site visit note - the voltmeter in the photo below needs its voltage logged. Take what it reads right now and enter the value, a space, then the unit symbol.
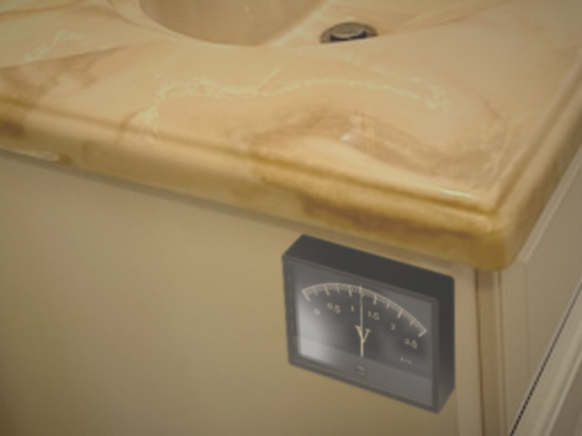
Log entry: 1.25 V
